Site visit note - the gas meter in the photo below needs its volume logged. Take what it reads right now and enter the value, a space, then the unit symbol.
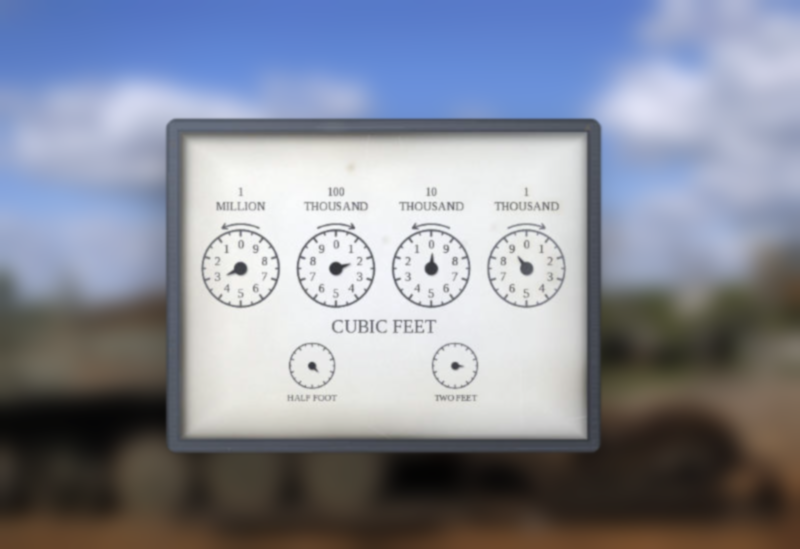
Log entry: 319900 ft³
